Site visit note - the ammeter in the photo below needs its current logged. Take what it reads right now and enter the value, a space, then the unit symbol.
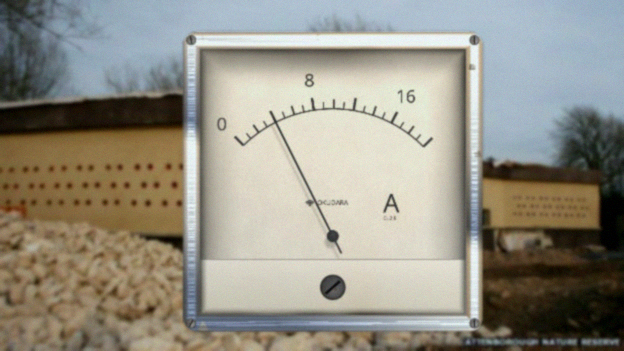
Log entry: 4 A
